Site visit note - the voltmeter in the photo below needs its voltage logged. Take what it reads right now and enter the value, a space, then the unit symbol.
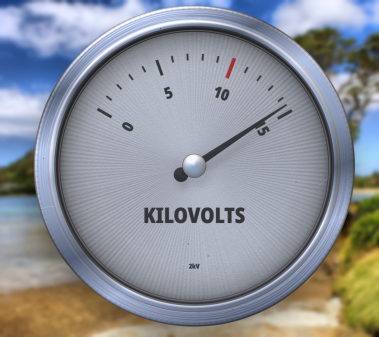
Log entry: 14.5 kV
